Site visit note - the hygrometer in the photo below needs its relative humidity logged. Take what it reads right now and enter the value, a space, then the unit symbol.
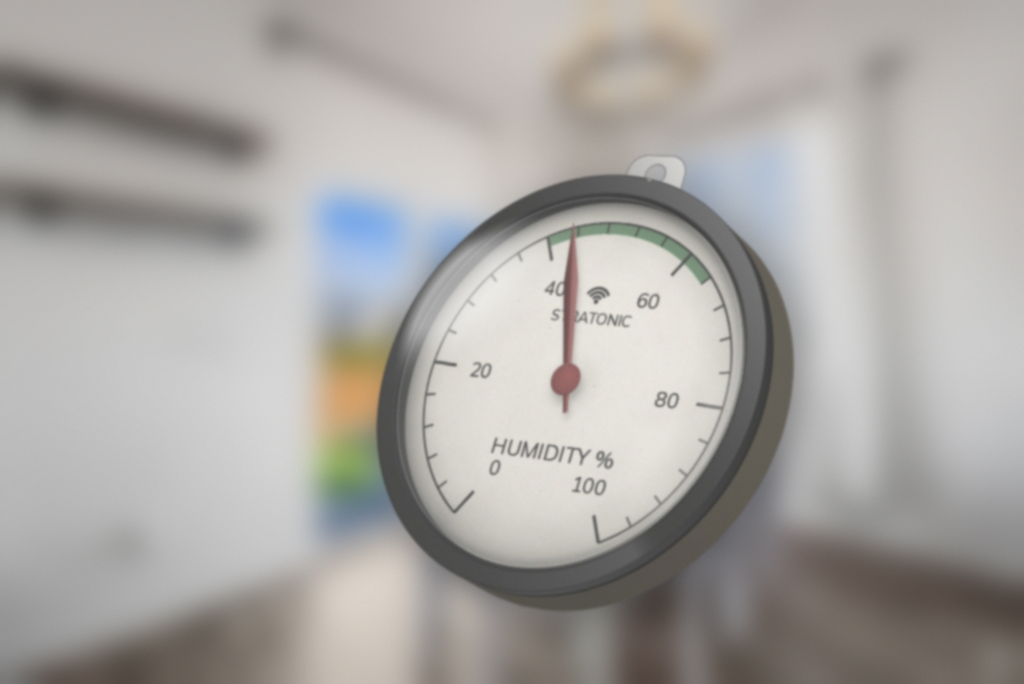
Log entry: 44 %
